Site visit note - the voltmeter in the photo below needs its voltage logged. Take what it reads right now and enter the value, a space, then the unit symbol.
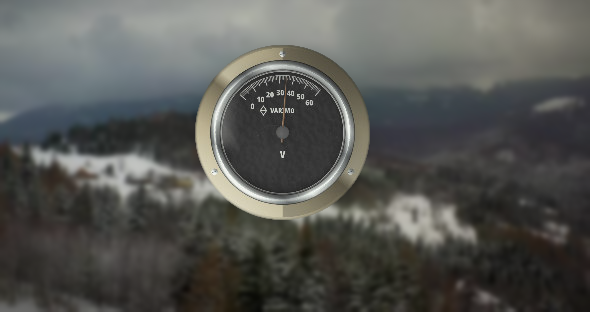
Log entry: 35 V
